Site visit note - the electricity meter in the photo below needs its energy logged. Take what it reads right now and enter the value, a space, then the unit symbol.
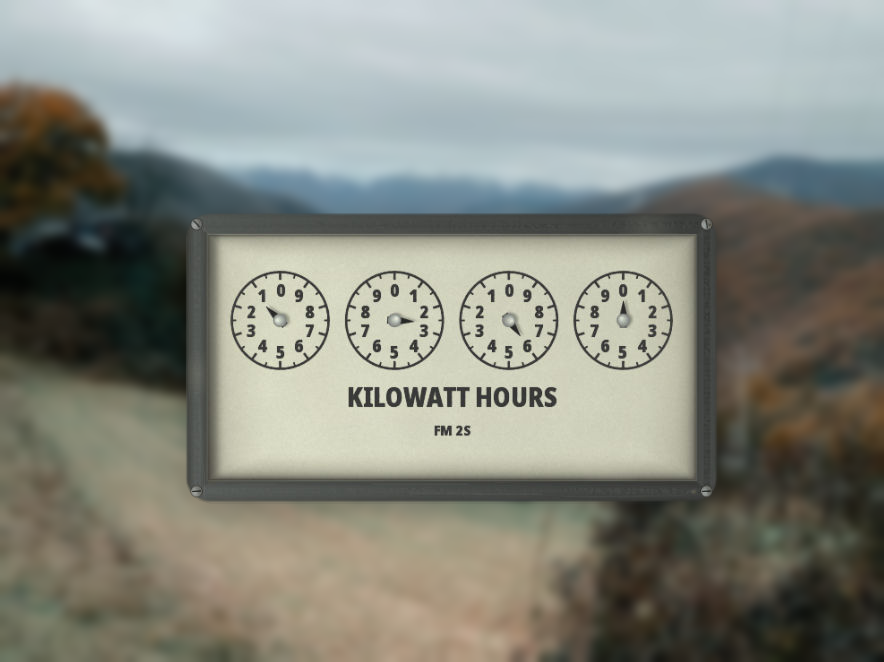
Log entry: 1260 kWh
